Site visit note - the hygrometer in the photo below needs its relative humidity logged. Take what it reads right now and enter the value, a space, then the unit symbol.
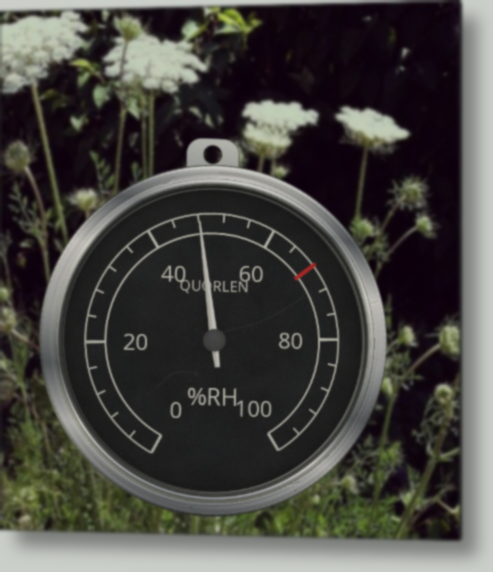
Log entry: 48 %
